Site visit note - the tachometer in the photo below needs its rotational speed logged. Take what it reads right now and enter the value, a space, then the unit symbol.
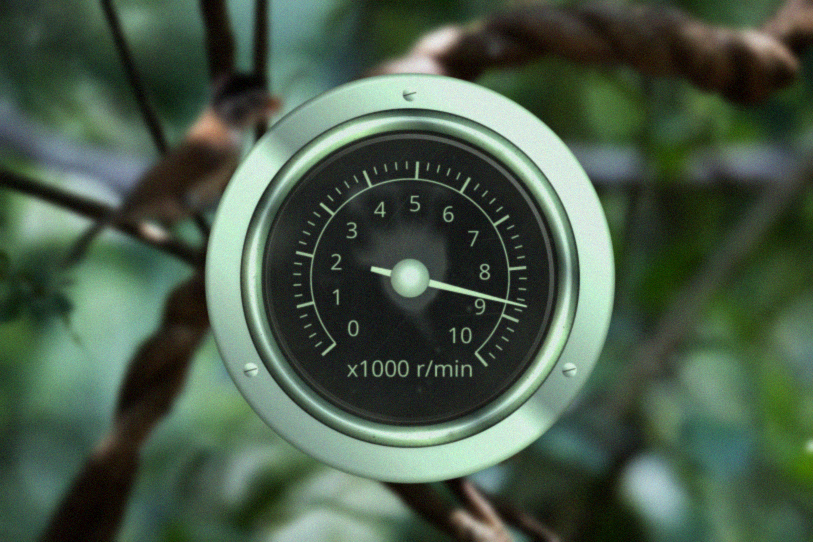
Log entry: 8700 rpm
